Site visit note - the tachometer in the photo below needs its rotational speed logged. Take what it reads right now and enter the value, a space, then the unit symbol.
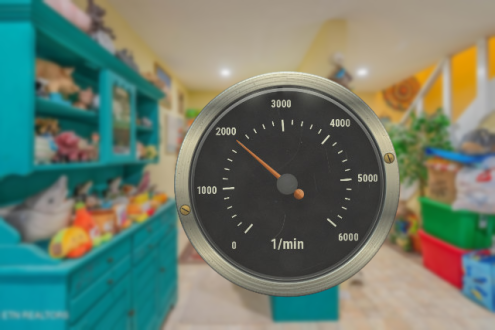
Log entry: 2000 rpm
